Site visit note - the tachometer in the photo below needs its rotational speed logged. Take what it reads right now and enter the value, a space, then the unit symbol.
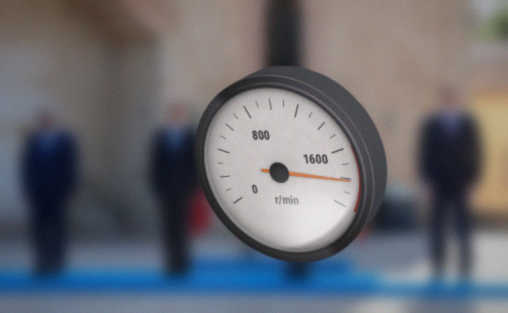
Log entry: 1800 rpm
